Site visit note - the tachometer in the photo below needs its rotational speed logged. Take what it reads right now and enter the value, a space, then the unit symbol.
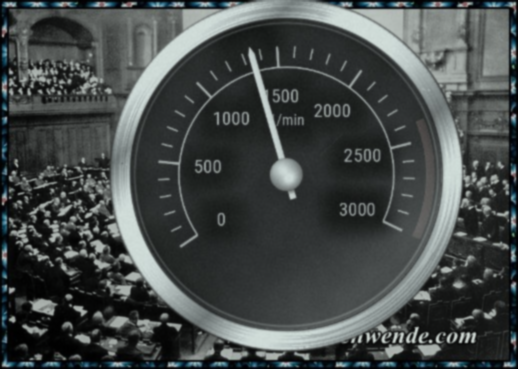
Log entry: 1350 rpm
